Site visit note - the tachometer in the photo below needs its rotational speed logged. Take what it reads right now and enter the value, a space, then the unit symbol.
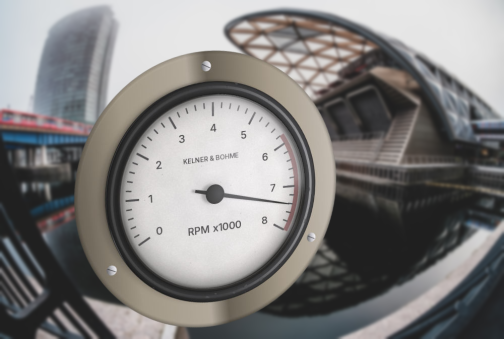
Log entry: 7400 rpm
